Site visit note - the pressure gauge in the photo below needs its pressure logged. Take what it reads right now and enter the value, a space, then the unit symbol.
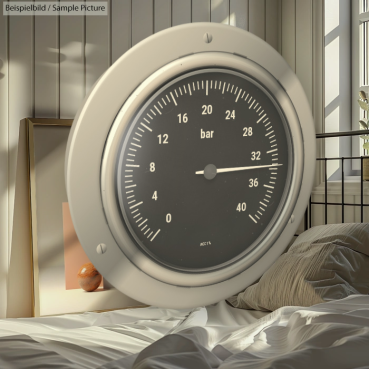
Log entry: 33.5 bar
